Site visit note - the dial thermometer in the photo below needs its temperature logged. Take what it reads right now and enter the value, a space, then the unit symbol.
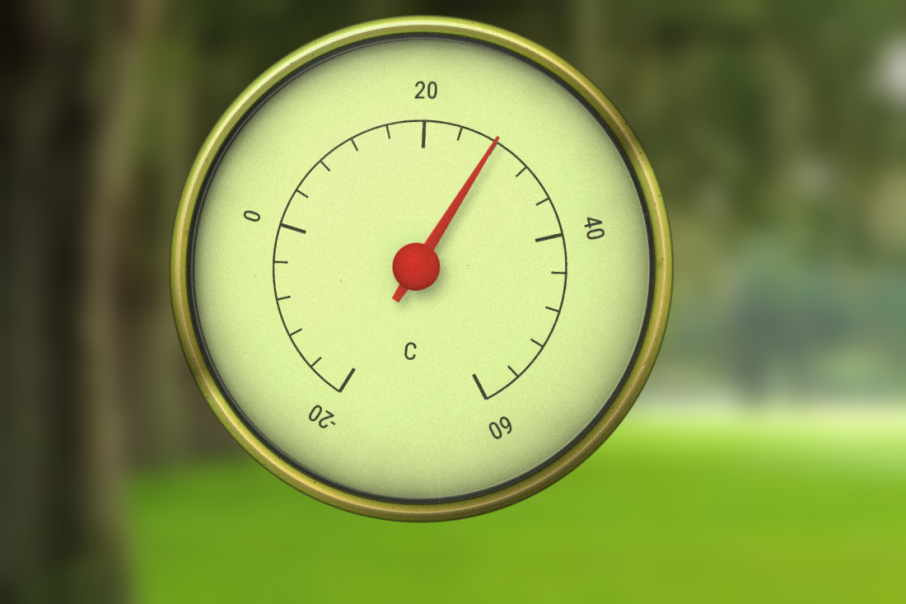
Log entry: 28 °C
